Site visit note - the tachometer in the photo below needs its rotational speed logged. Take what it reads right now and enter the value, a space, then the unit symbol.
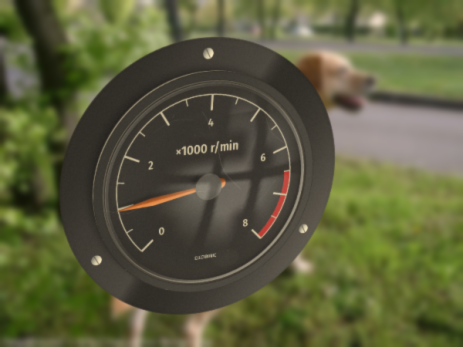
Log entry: 1000 rpm
